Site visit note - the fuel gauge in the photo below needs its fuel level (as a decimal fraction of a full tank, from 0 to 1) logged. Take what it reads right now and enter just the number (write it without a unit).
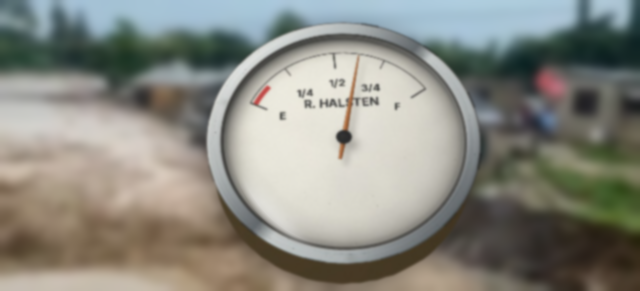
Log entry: 0.625
